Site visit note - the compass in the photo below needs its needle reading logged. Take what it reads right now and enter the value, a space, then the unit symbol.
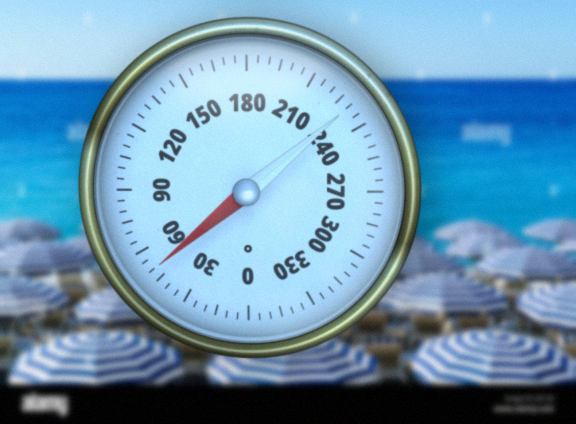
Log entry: 50 °
